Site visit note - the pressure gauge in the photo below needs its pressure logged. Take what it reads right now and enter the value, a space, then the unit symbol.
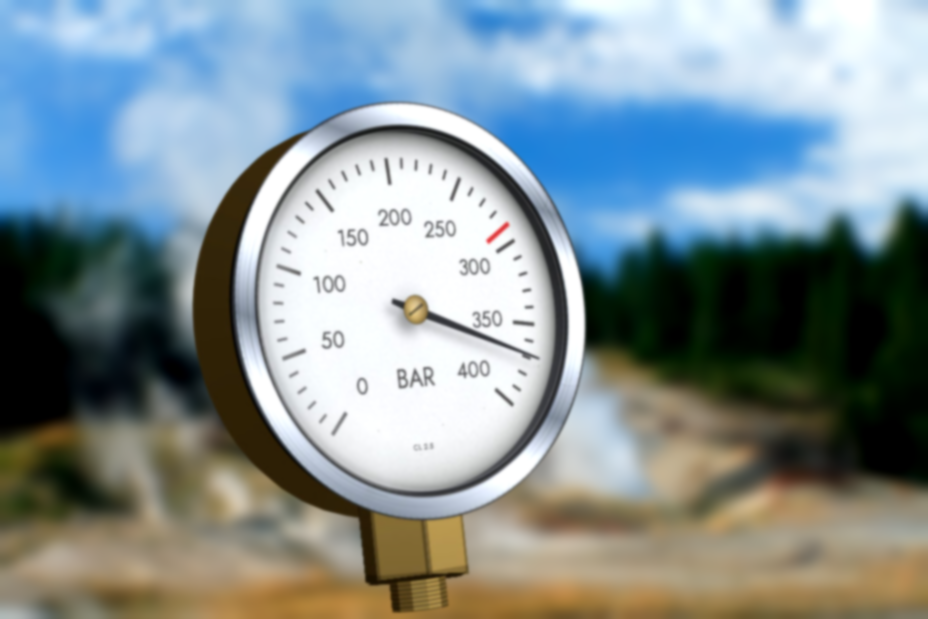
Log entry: 370 bar
